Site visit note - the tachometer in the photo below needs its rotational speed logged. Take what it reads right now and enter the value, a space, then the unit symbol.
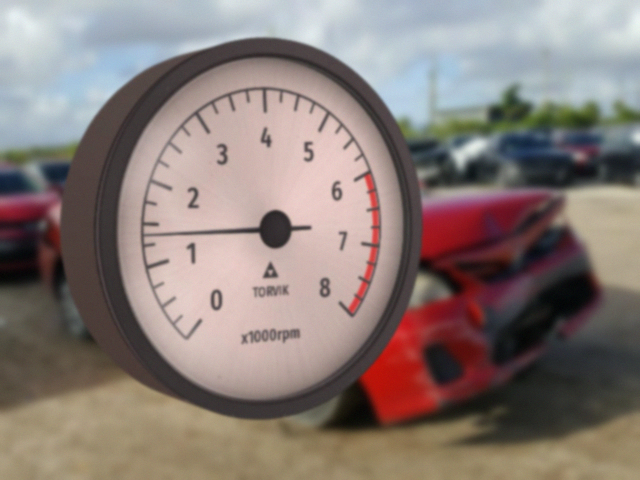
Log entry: 1375 rpm
